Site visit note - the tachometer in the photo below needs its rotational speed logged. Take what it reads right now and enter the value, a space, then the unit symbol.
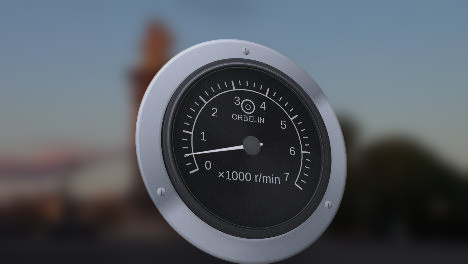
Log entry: 400 rpm
